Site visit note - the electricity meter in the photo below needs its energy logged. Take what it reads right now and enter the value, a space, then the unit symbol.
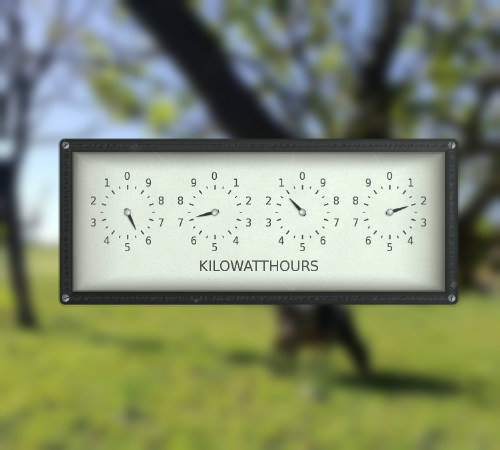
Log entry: 5712 kWh
